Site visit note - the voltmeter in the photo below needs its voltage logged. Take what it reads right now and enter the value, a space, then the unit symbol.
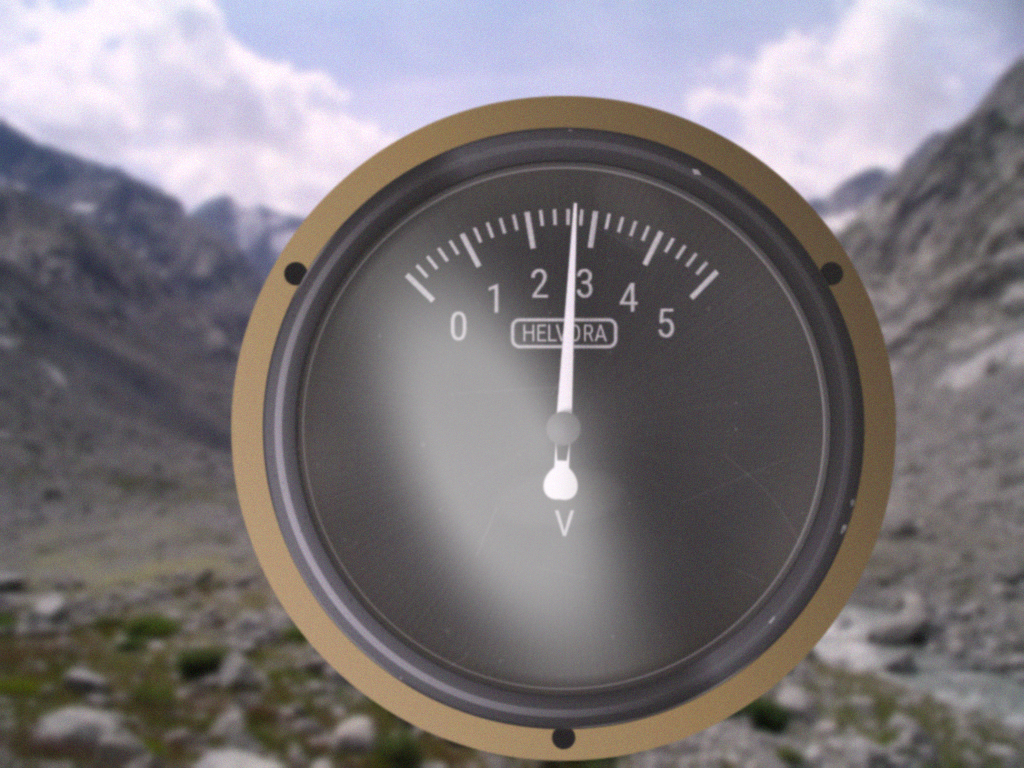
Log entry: 2.7 V
